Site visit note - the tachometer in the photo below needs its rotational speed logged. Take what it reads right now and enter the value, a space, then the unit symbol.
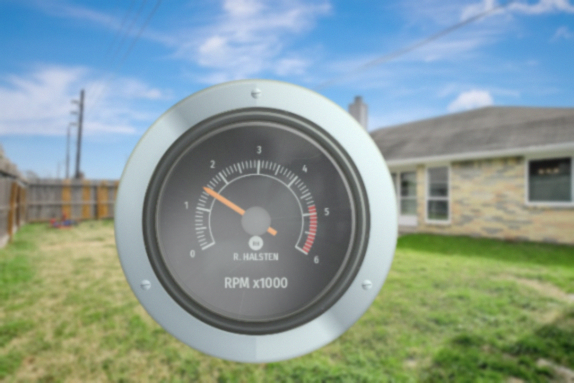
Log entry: 1500 rpm
